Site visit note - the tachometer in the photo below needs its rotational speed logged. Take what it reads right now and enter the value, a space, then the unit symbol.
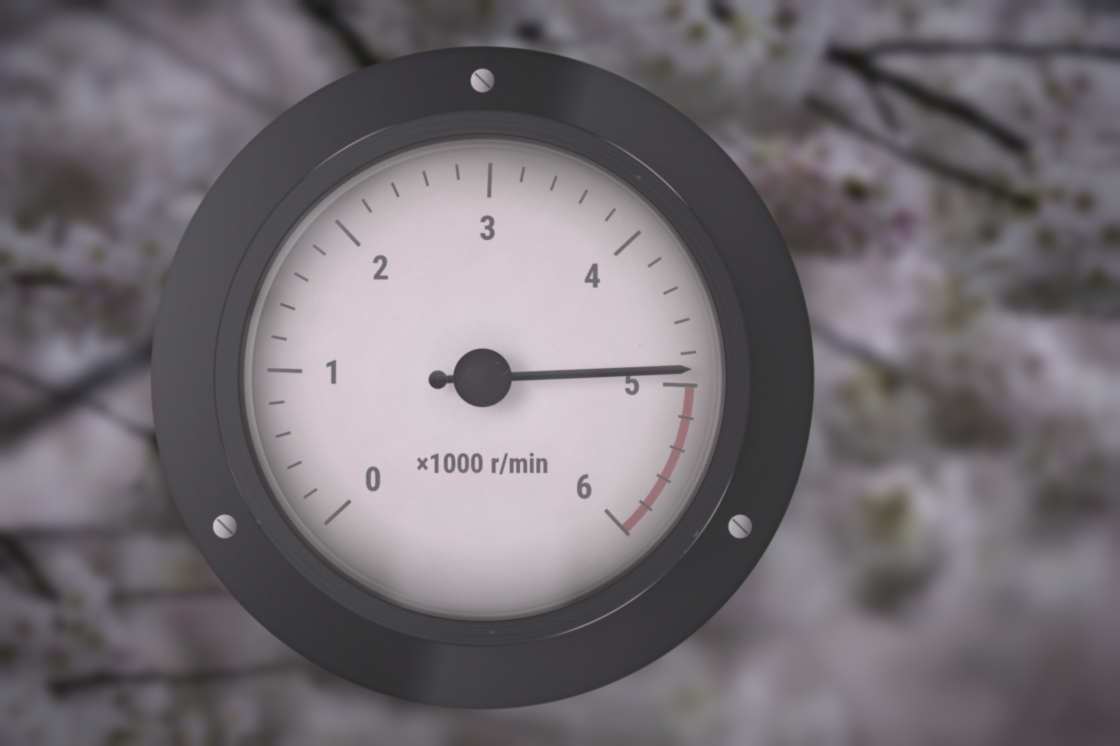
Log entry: 4900 rpm
